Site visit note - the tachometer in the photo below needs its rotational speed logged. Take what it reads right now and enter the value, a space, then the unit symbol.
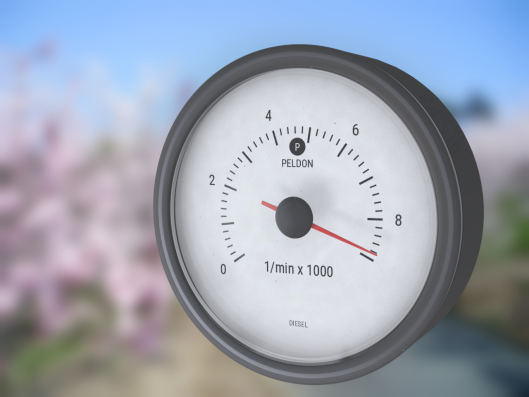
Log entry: 8800 rpm
